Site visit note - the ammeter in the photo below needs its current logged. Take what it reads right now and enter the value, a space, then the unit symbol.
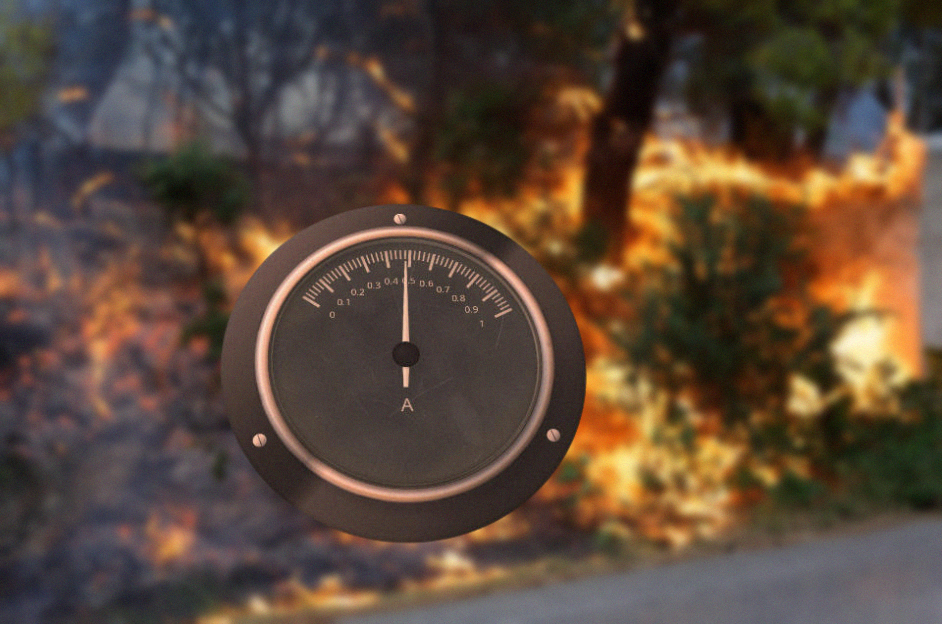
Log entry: 0.48 A
